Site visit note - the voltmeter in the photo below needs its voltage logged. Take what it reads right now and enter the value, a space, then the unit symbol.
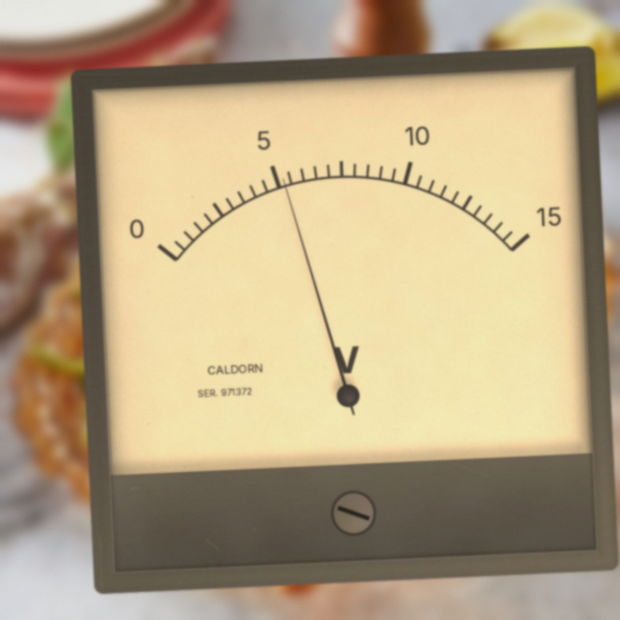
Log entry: 5.25 V
